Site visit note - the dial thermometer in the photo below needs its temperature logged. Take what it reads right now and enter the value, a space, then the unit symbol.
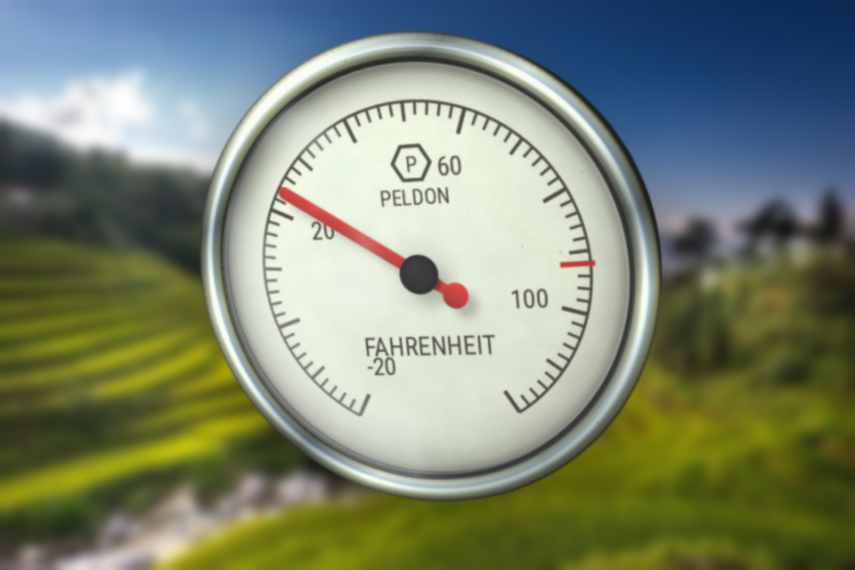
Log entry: 24 °F
